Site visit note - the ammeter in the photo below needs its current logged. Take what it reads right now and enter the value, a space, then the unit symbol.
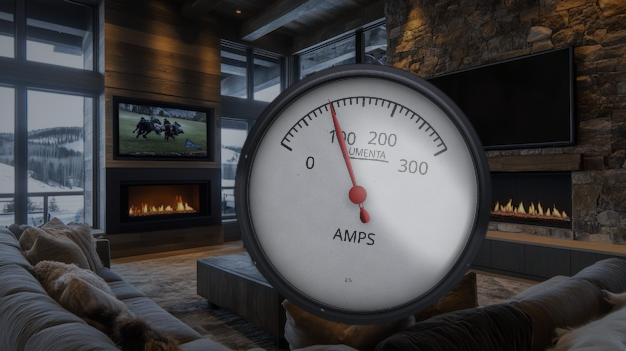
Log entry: 100 A
